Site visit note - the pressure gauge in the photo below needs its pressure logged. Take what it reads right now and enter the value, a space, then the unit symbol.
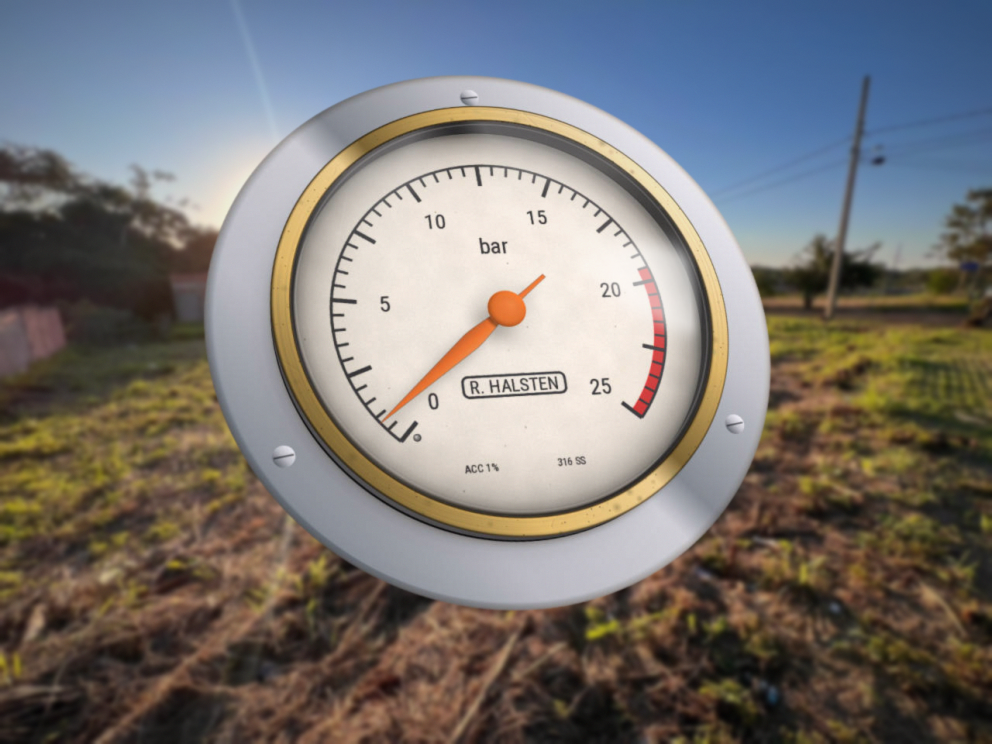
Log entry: 0.75 bar
